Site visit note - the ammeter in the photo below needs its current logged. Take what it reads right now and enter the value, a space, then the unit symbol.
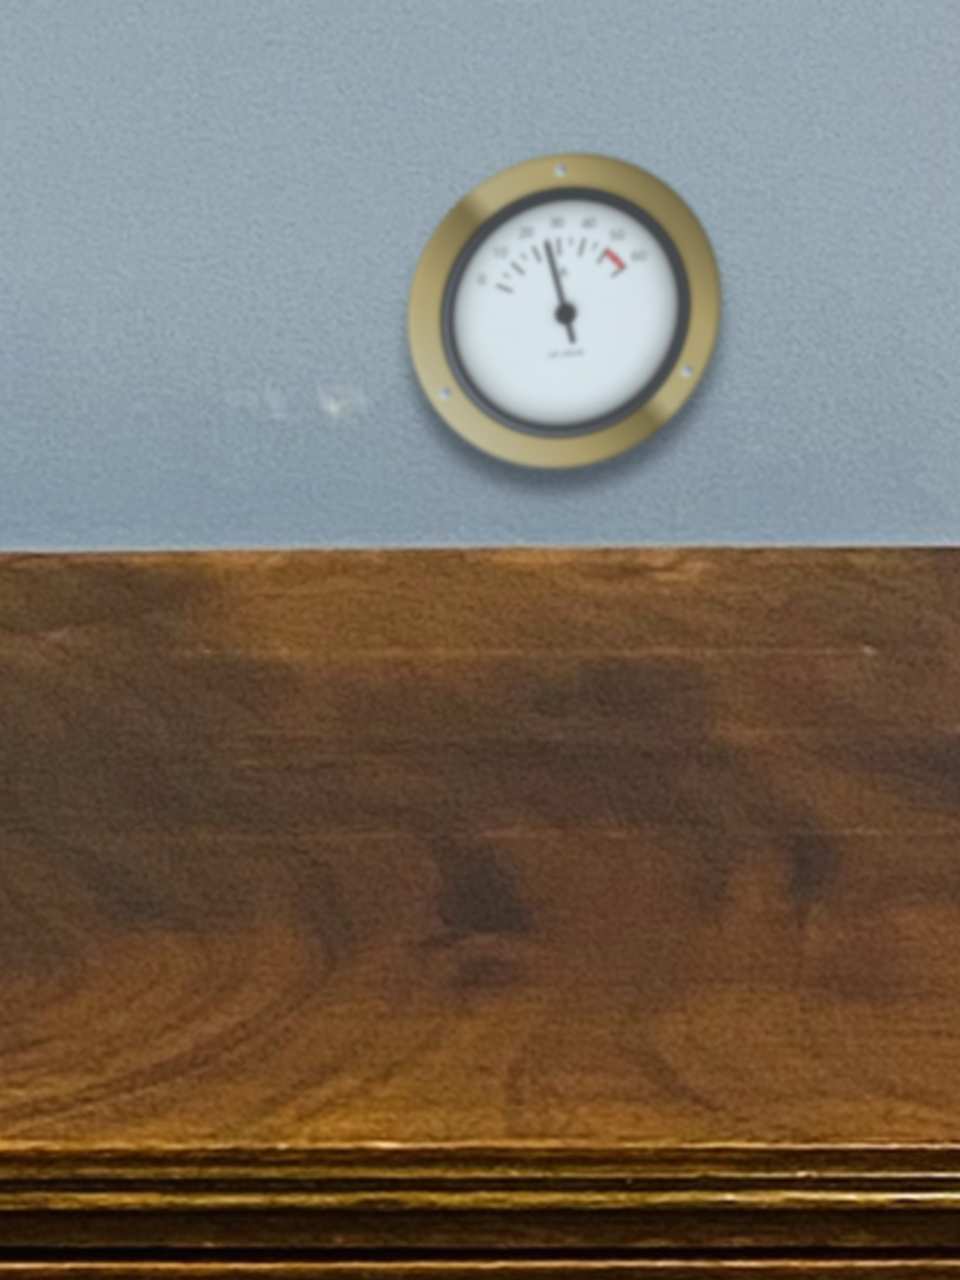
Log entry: 25 A
